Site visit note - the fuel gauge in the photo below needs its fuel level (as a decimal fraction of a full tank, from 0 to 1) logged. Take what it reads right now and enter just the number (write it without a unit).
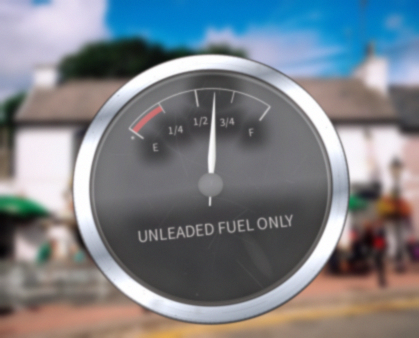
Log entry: 0.625
